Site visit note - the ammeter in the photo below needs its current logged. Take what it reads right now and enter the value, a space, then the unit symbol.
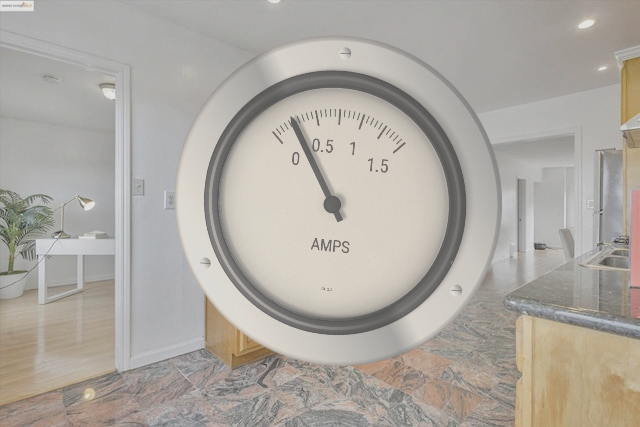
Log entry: 0.25 A
